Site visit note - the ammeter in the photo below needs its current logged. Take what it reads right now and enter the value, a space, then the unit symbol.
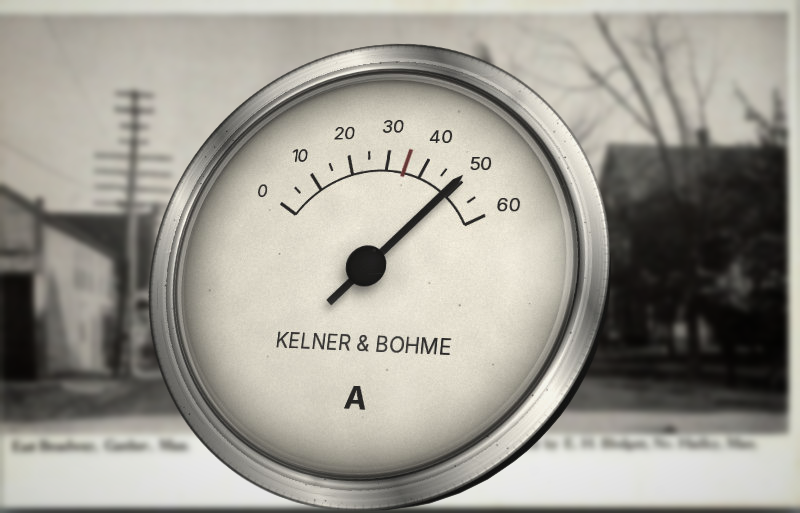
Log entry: 50 A
